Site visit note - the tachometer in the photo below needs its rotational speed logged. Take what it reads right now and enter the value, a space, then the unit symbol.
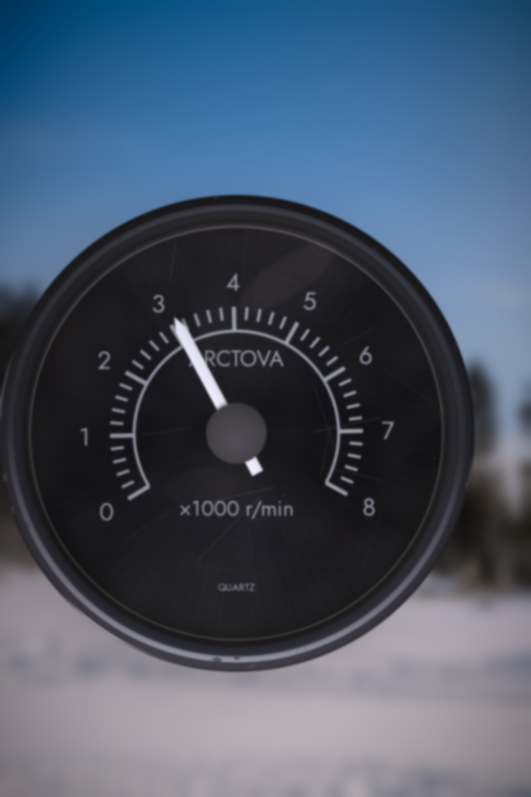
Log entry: 3100 rpm
